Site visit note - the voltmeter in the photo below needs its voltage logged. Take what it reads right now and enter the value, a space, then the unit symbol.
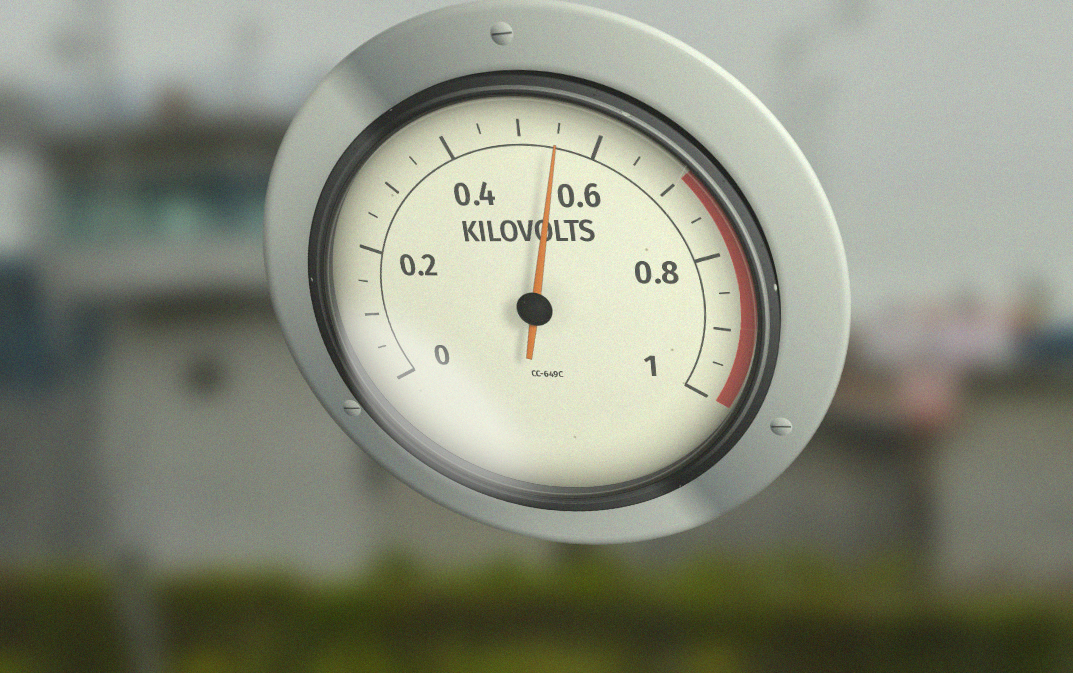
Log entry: 0.55 kV
